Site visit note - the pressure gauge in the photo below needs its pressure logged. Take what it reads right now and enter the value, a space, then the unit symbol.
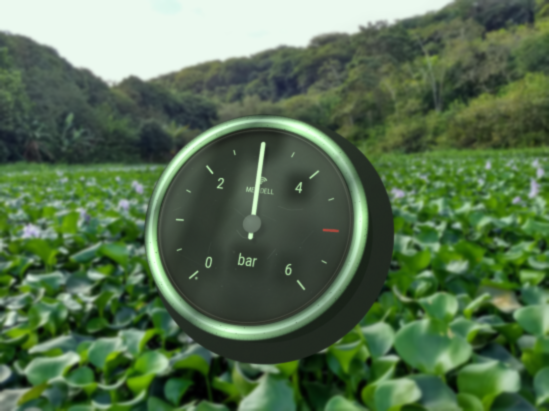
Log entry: 3 bar
